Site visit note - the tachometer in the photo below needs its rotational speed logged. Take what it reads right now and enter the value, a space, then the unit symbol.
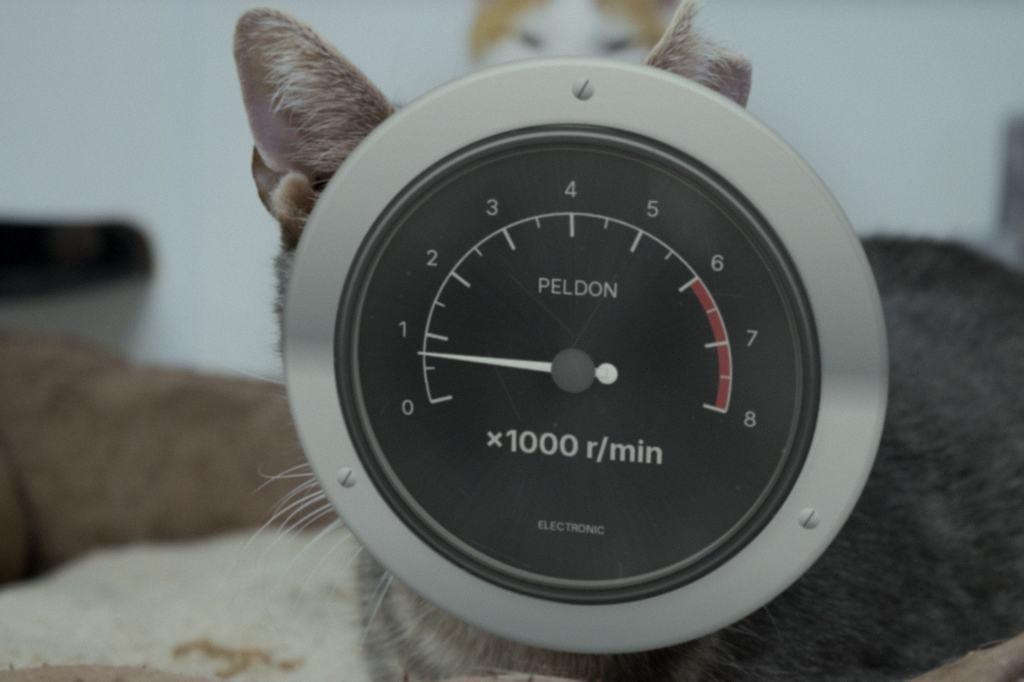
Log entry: 750 rpm
